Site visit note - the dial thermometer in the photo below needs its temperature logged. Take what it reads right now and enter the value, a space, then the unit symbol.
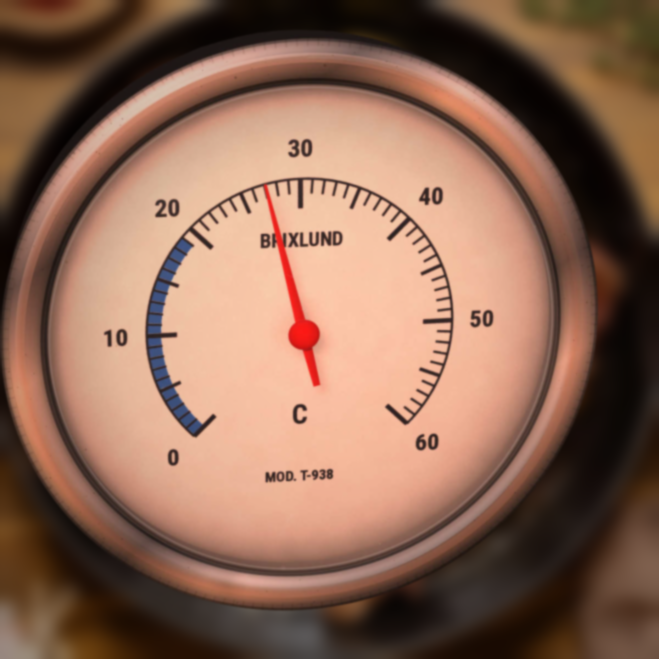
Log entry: 27 °C
